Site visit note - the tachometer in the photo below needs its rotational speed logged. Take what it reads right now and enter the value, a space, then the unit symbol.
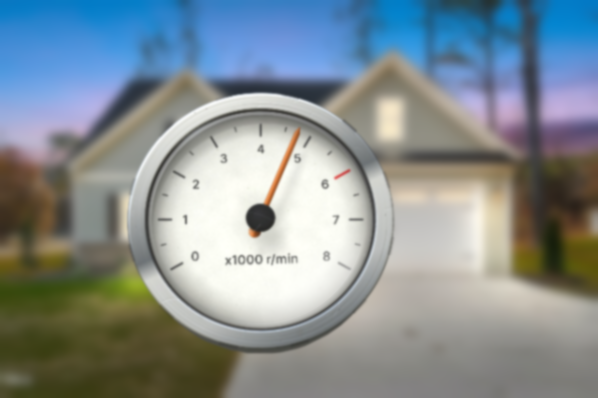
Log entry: 4750 rpm
